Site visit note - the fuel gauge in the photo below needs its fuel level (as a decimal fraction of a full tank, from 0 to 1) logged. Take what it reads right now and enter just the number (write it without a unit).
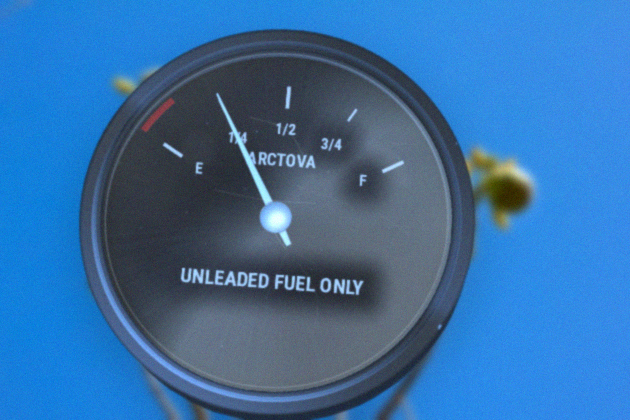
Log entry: 0.25
